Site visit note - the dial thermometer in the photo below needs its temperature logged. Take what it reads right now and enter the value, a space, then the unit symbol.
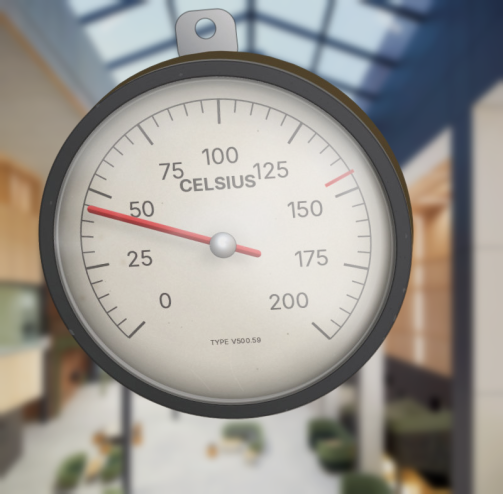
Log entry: 45 °C
